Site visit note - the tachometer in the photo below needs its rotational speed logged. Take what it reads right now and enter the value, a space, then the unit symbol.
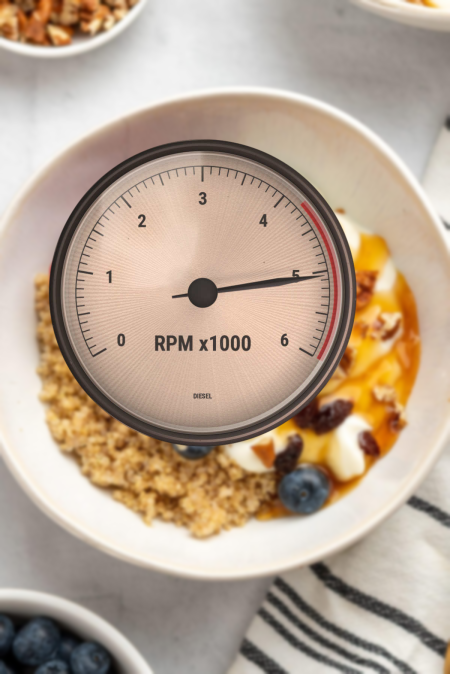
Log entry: 5050 rpm
